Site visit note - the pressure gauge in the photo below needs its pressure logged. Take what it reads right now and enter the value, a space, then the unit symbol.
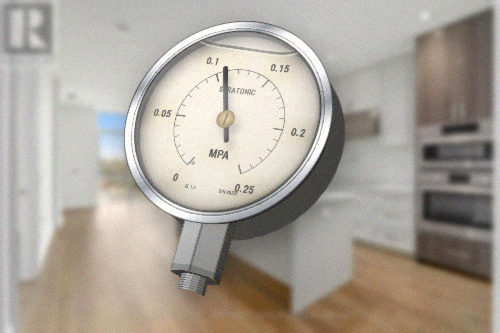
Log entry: 0.11 MPa
